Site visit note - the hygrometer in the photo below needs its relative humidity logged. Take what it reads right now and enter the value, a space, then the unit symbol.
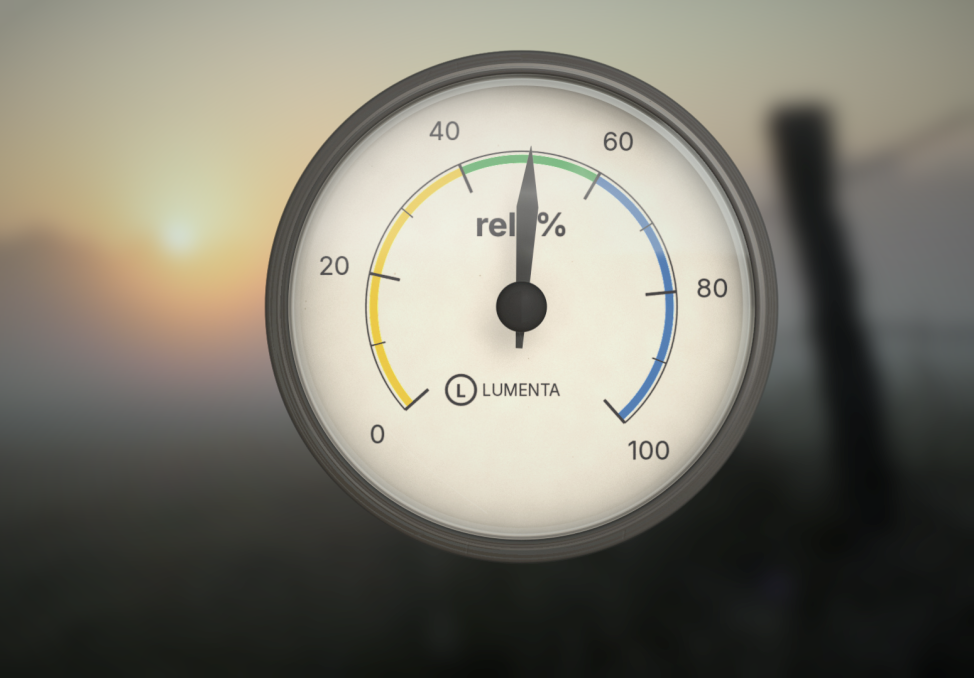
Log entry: 50 %
